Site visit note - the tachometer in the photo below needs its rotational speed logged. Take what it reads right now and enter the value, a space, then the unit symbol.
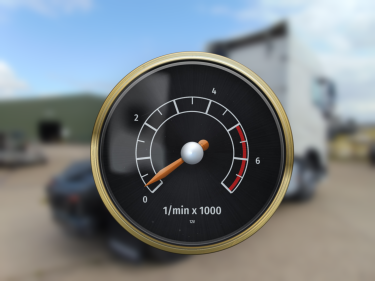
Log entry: 250 rpm
